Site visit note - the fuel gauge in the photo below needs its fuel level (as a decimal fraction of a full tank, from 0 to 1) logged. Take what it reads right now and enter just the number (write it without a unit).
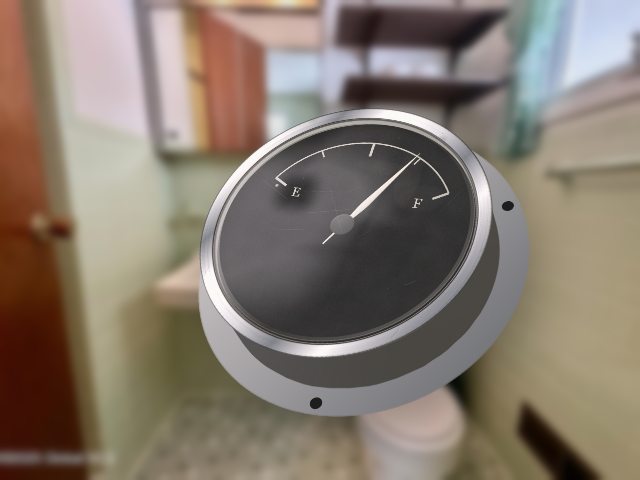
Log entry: 0.75
